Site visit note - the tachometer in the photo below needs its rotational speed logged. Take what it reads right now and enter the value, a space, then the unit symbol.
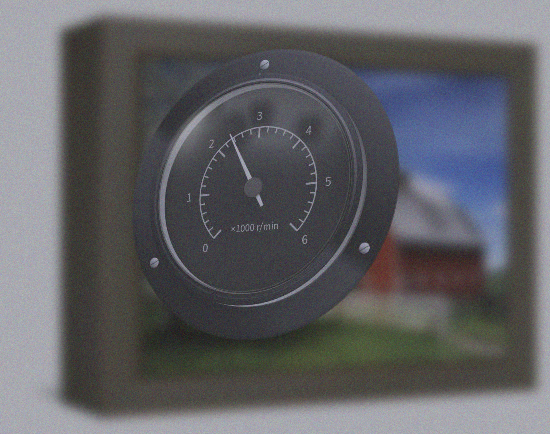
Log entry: 2400 rpm
